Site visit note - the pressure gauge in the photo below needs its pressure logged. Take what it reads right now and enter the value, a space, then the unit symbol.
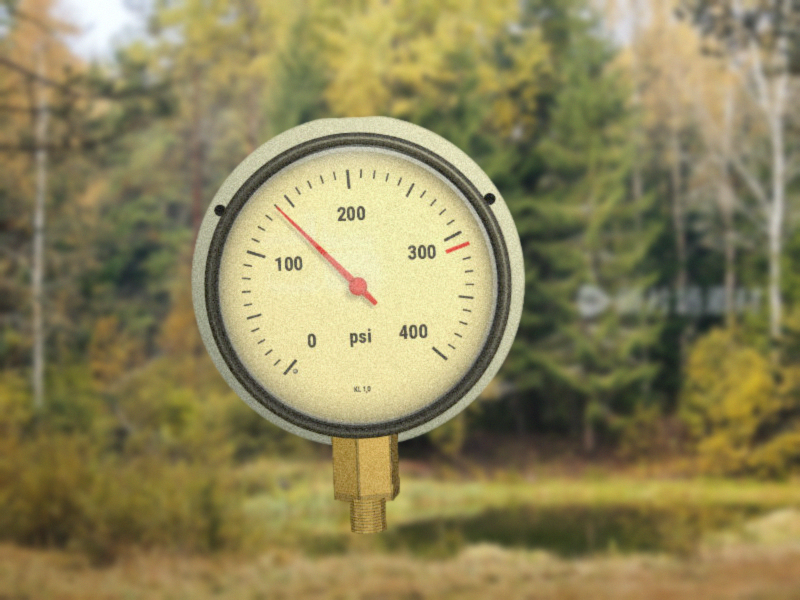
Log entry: 140 psi
